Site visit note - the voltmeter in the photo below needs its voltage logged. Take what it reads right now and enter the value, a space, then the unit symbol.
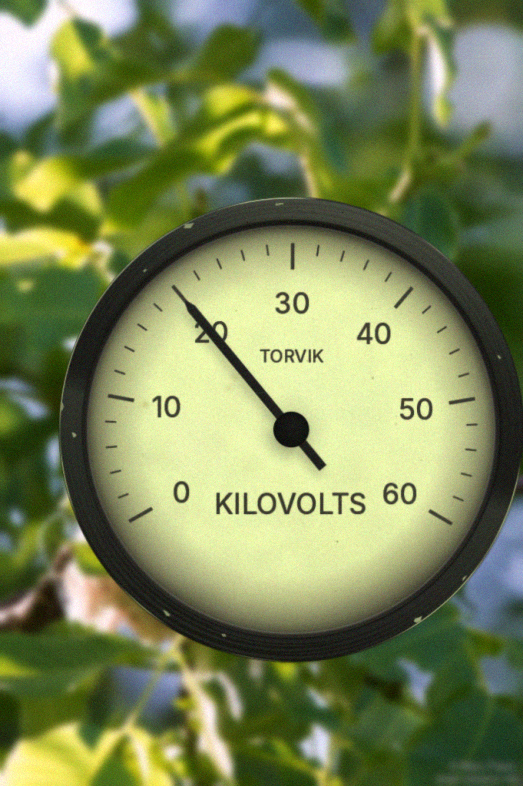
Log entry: 20 kV
